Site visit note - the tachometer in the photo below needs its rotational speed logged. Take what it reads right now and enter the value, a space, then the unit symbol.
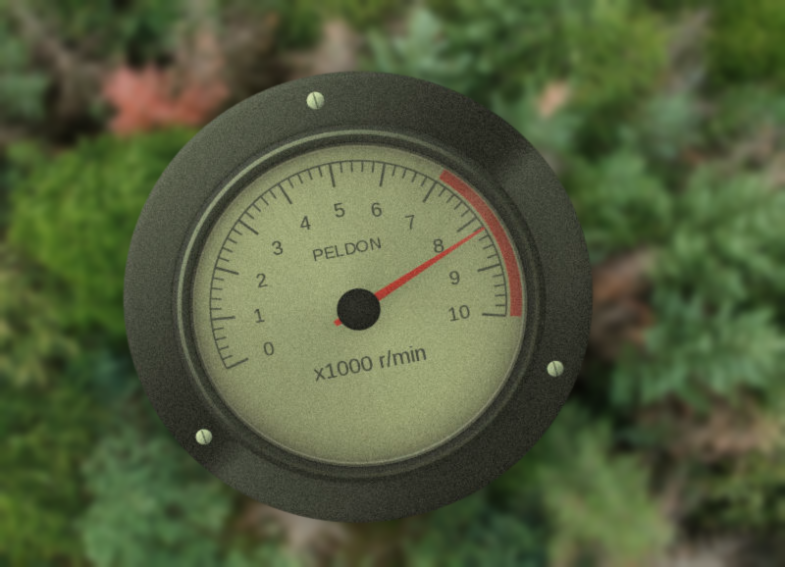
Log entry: 8200 rpm
